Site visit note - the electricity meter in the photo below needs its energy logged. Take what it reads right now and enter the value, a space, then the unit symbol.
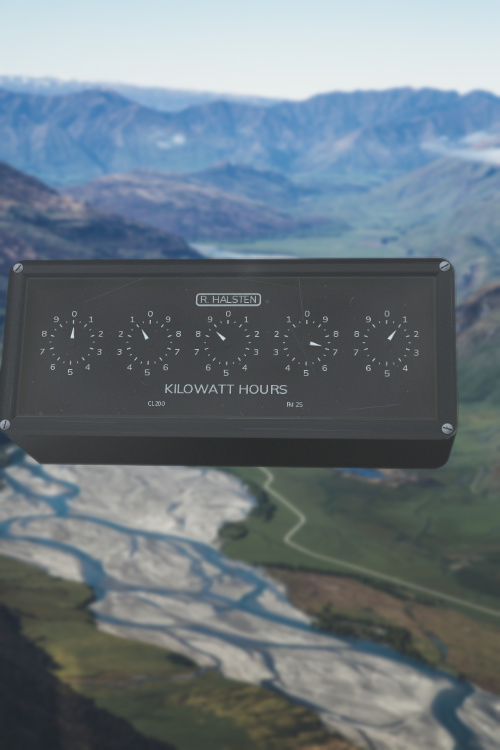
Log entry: 871 kWh
